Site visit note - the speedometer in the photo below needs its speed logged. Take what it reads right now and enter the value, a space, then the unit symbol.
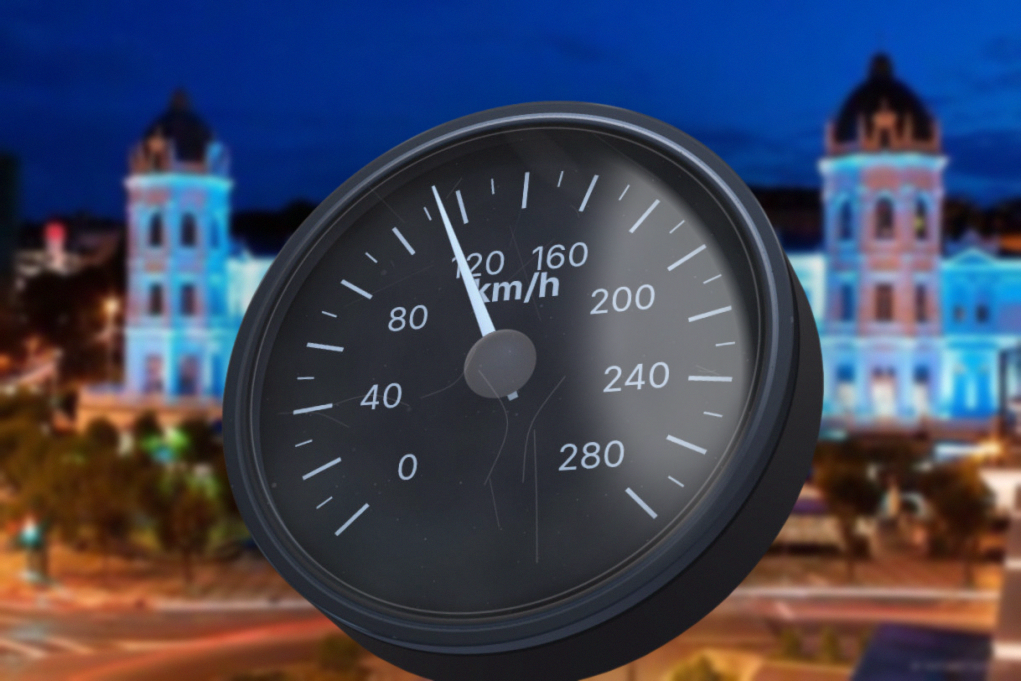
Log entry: 115 km/h
